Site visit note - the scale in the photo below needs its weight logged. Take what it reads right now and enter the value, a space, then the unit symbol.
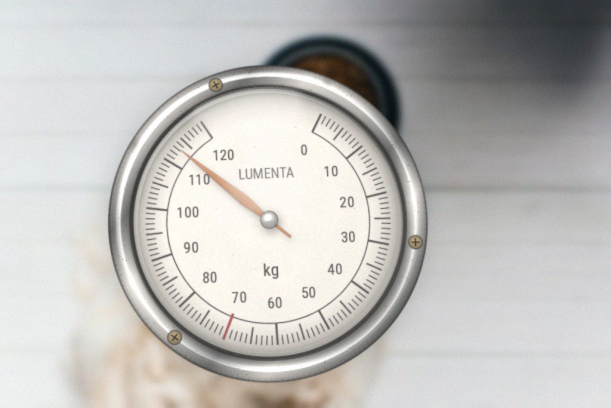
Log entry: 113 kg
